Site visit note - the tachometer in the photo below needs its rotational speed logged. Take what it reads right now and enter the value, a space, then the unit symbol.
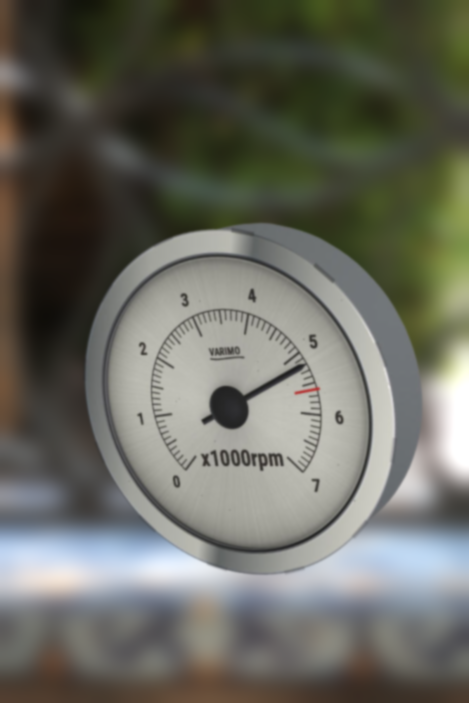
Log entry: 5200 rpm
